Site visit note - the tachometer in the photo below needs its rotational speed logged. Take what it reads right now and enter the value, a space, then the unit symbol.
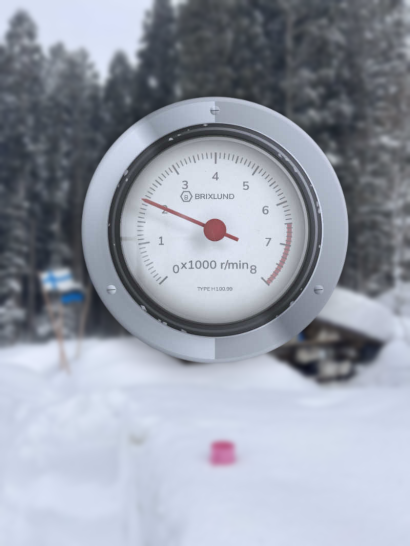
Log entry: 2000 rpm
